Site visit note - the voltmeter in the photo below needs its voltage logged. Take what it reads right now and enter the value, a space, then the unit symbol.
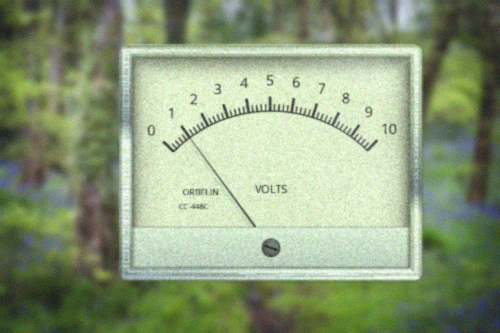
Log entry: 1 V
